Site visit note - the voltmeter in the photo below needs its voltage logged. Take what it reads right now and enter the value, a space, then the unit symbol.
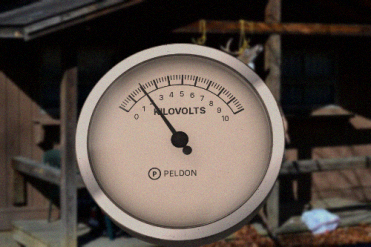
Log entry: 2 kV
